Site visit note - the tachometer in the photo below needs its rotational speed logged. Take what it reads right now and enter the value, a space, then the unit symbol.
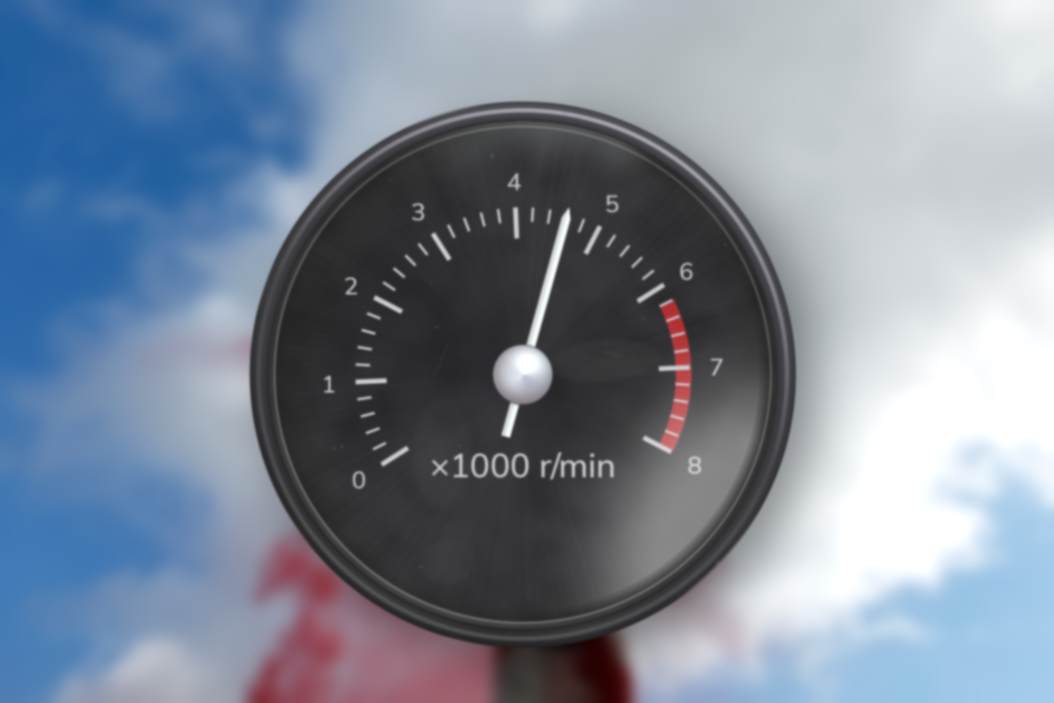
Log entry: 4600 rpm
